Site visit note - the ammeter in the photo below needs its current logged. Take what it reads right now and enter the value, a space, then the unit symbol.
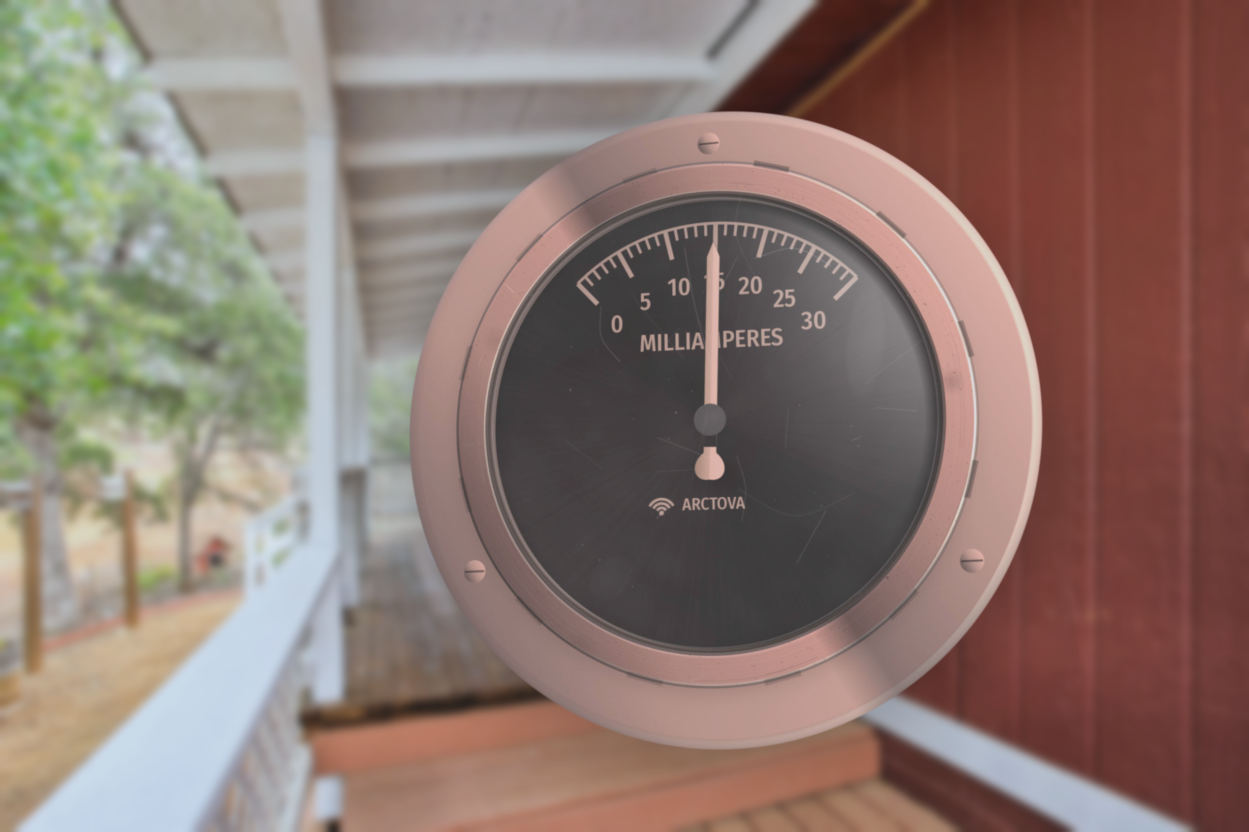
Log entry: 15 mA
